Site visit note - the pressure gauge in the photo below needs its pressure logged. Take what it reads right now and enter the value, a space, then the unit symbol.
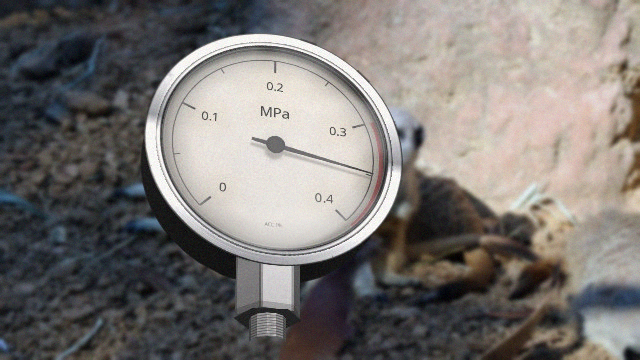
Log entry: 0.35 MPa
